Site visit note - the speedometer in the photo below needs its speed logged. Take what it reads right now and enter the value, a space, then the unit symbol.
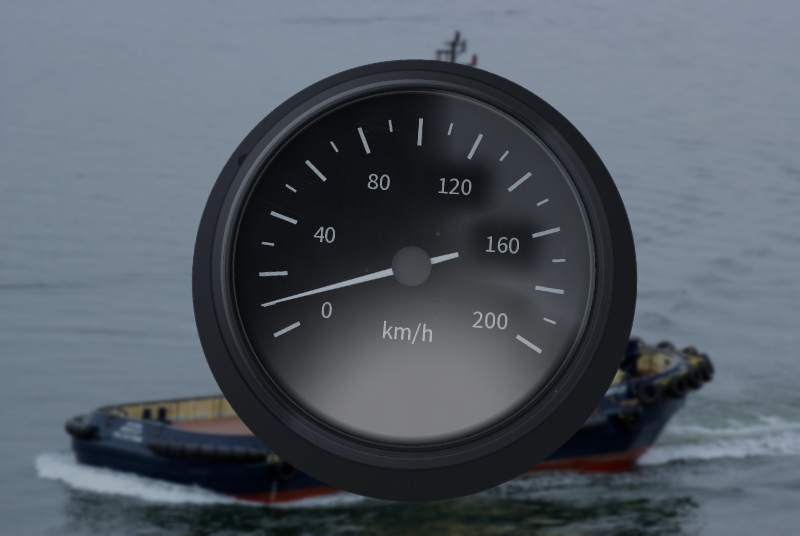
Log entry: 10 km/h
